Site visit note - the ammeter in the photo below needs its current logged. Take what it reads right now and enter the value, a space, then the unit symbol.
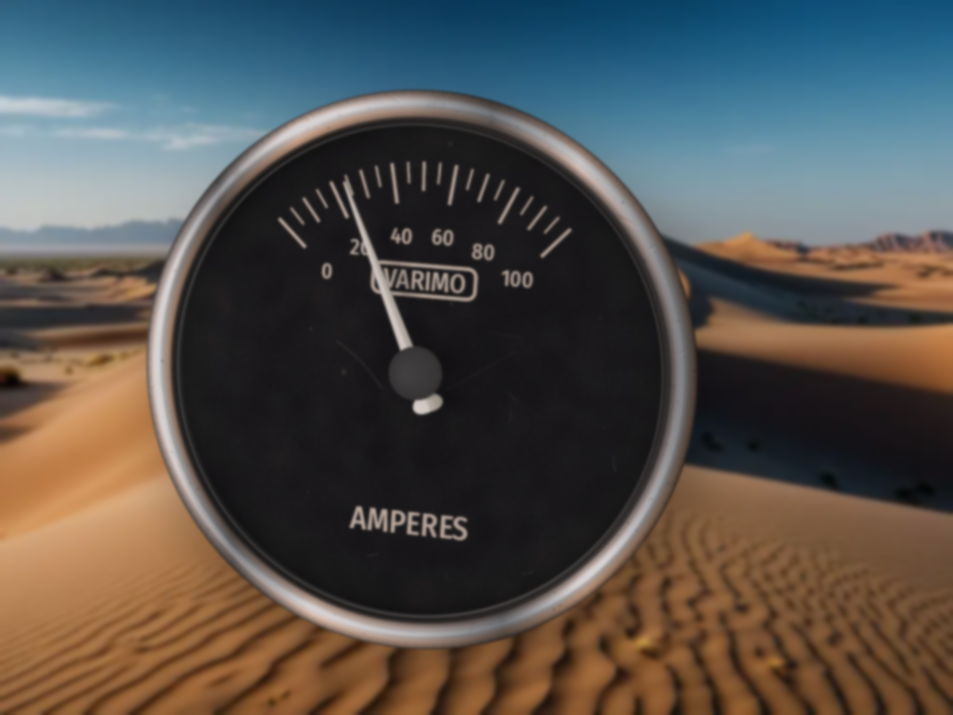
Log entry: 25 A
